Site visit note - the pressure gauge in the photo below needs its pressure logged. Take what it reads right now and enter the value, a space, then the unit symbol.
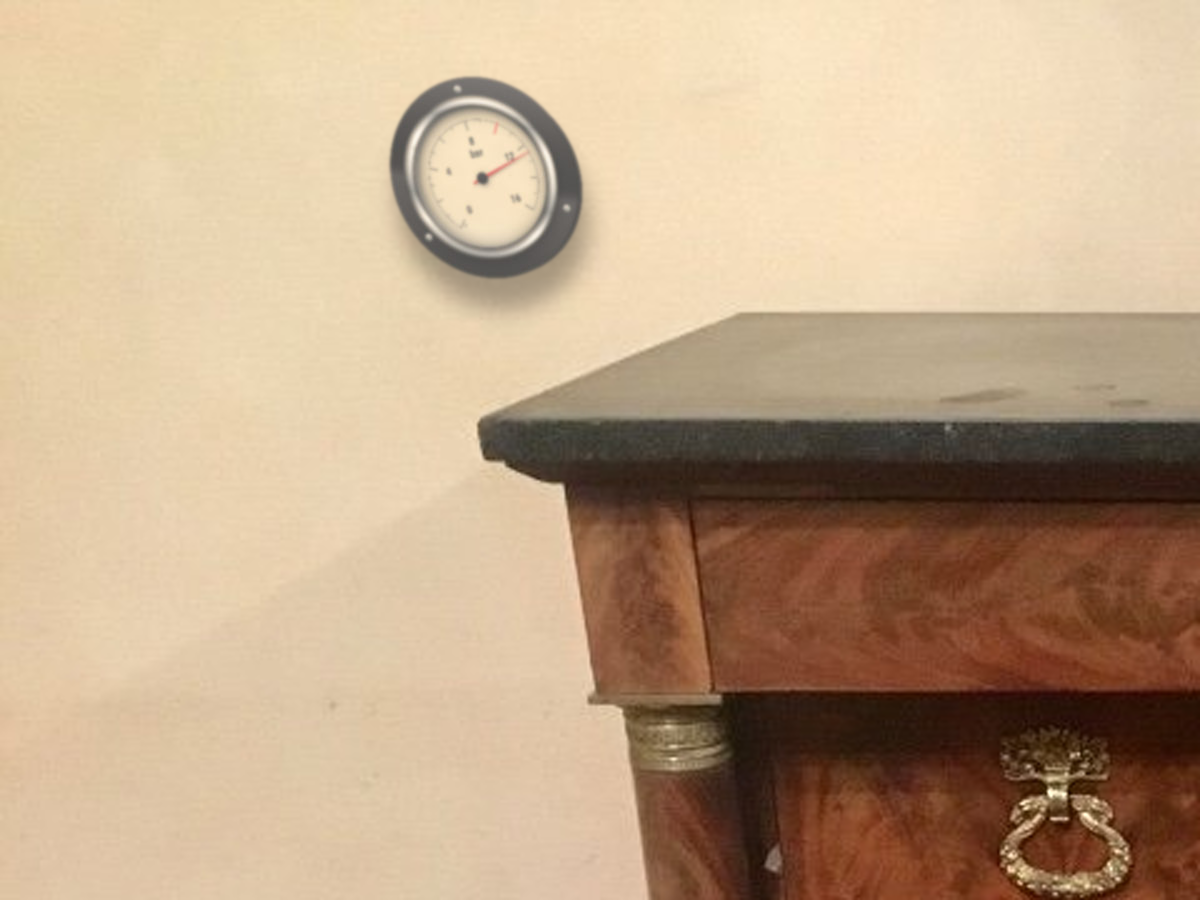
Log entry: 12.5 bar
